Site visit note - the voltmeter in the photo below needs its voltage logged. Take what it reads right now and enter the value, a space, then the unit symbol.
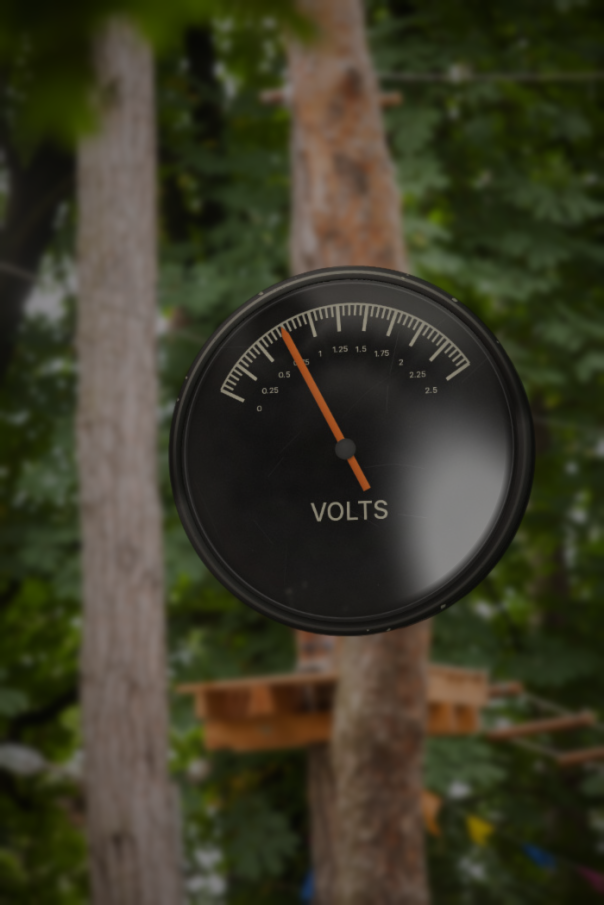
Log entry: 0.75 V
